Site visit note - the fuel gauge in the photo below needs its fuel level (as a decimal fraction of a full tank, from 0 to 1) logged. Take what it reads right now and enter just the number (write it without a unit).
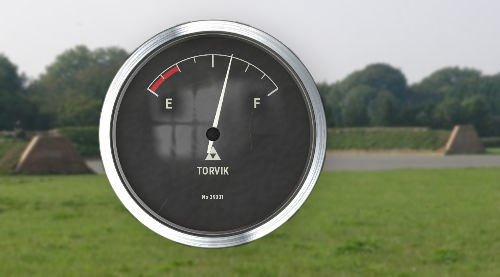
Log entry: 0.625
